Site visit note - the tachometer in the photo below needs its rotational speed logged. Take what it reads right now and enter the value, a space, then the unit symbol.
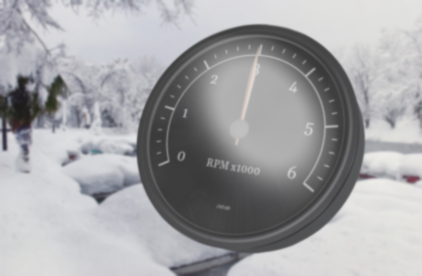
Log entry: 3000 rpm
